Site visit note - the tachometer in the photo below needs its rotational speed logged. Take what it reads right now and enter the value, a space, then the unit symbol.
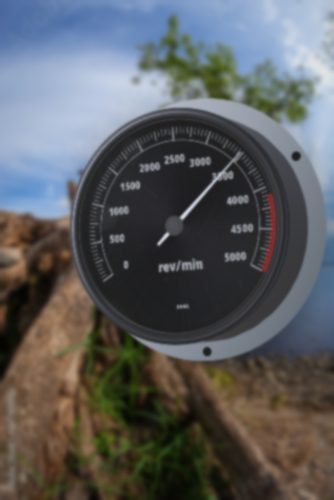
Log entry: 3500 rpm
